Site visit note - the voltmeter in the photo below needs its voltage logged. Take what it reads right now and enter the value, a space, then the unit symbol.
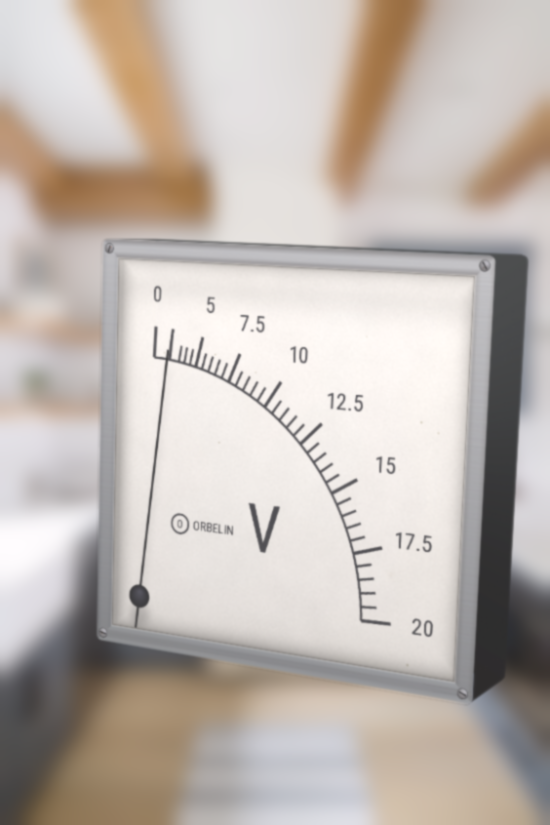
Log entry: 2.5 V
